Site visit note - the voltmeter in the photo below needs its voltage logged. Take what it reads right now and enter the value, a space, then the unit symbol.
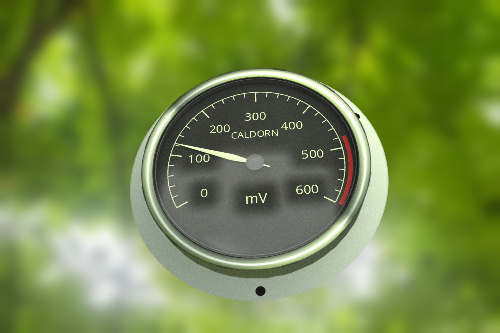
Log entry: 120 mV
